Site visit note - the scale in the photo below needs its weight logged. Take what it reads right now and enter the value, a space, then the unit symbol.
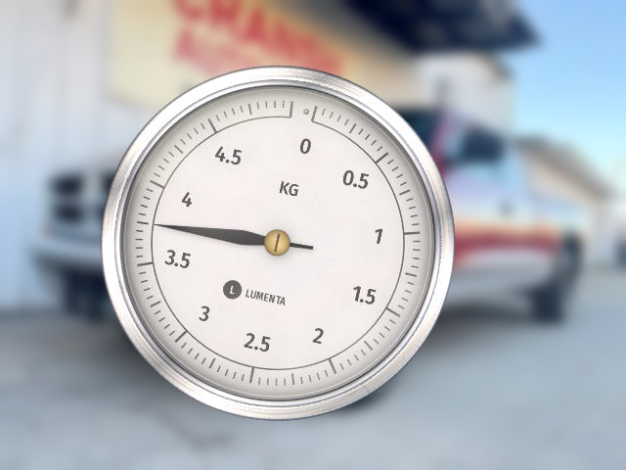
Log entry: 3.75 kg
